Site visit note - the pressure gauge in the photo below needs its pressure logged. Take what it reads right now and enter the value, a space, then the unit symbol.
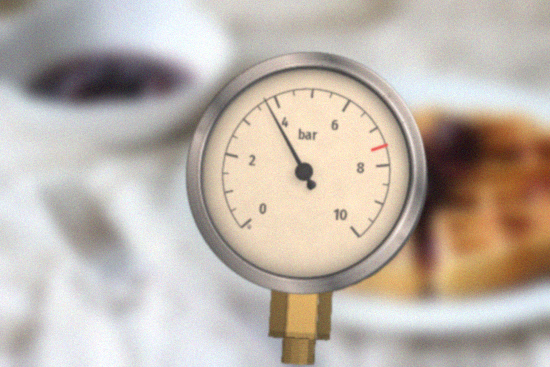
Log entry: 3.75 bar
